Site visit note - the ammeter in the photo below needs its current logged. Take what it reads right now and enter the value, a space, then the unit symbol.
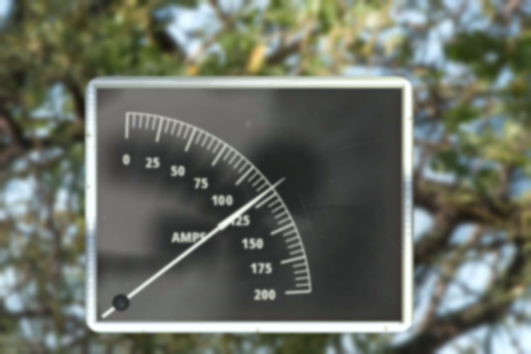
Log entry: 120 A
